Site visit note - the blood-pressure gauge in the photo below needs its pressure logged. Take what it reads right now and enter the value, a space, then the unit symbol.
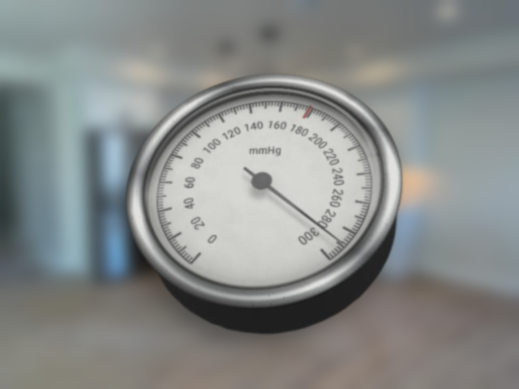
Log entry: 290 mmHg
